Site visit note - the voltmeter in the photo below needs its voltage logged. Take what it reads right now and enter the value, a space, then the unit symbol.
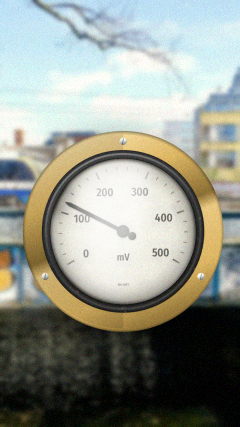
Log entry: 120 mV
